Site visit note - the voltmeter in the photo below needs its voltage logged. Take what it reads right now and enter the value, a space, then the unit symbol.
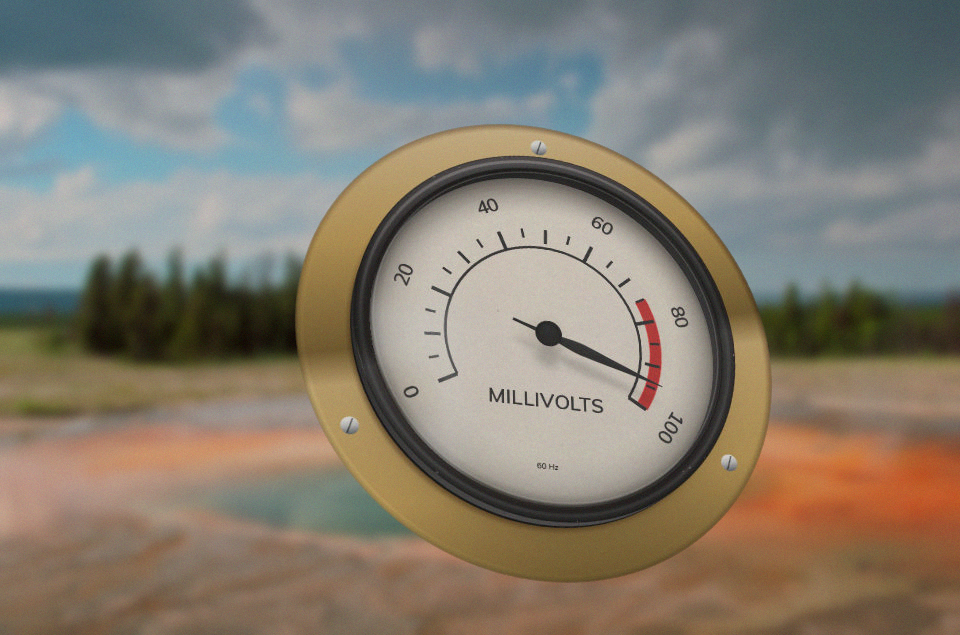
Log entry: 95 mV
